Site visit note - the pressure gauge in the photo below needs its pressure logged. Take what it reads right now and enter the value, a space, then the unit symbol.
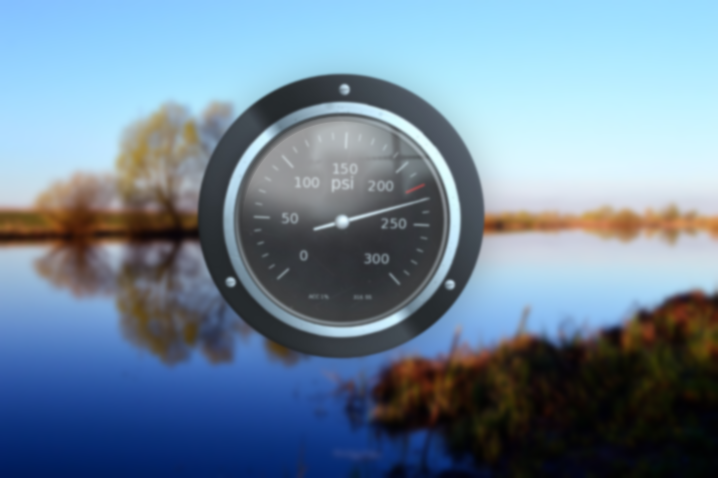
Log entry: 230 psi
